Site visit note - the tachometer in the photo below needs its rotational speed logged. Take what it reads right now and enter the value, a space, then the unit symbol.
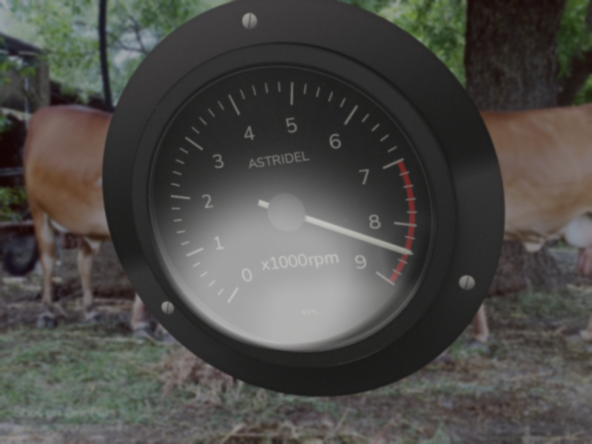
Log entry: 8400 rpm
